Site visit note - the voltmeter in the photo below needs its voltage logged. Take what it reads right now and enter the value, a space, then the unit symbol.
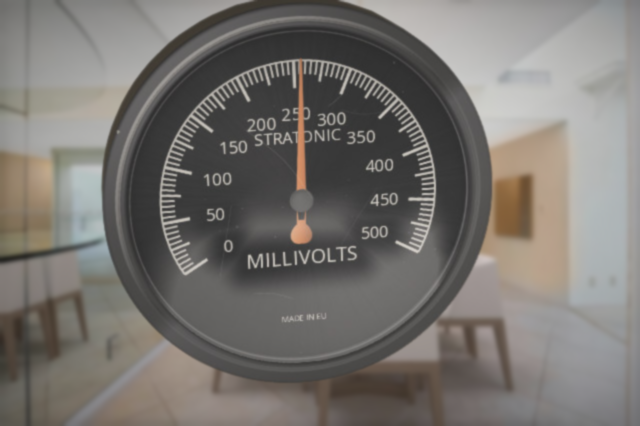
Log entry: 255 mV
